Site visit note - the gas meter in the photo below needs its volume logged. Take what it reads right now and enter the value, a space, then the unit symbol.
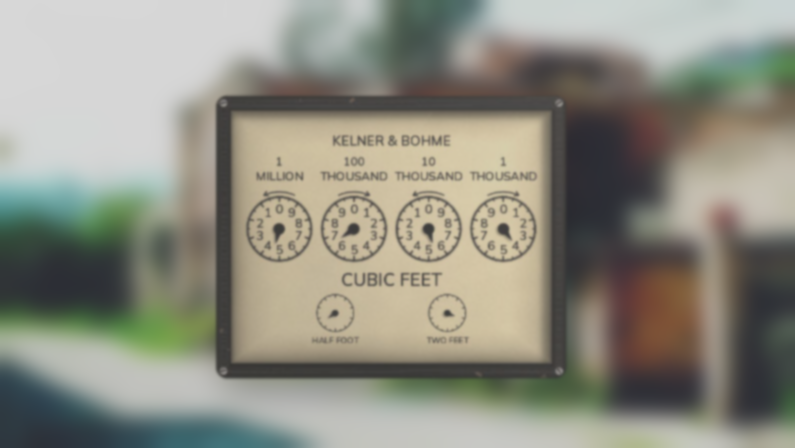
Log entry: 465400 ft³
